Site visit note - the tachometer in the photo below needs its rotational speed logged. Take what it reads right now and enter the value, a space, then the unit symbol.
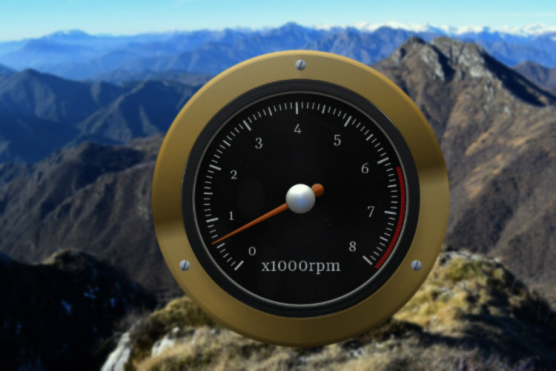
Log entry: 600 rpm
